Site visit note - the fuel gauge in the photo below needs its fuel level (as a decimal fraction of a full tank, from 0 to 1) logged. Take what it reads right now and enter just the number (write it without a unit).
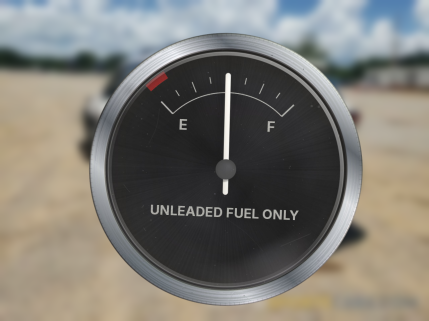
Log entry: 0.5
